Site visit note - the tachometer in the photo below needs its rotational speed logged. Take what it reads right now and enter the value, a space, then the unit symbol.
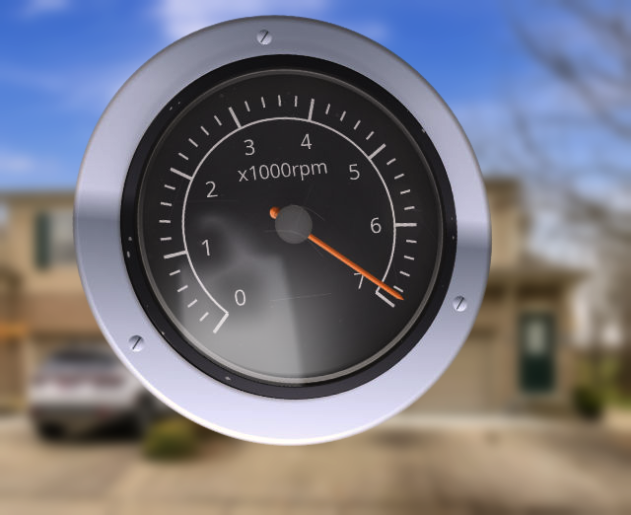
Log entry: 6900 rpm
